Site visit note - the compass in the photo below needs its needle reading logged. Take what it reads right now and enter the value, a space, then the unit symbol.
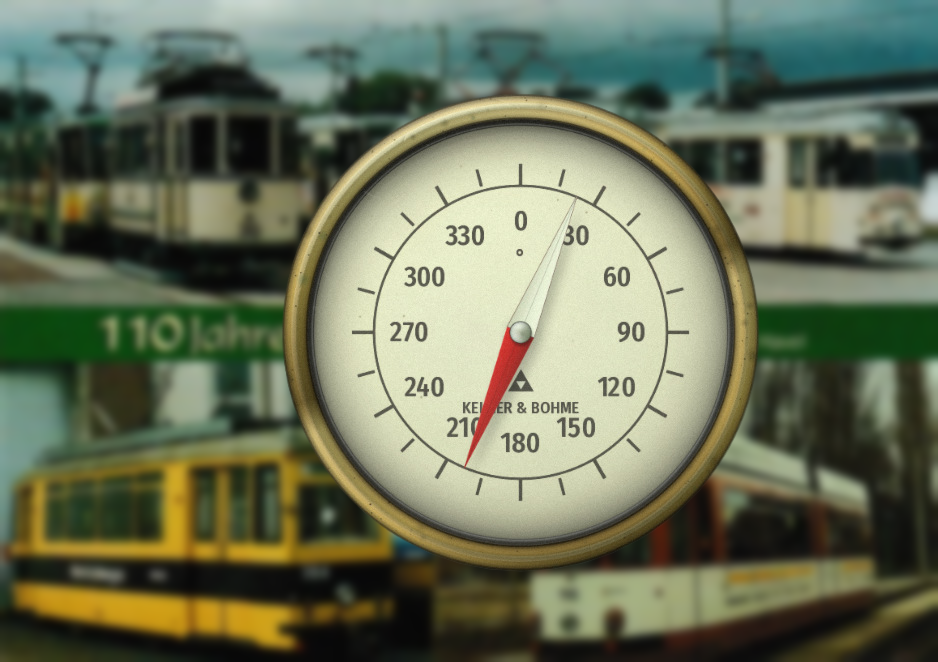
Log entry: 202.5 °
